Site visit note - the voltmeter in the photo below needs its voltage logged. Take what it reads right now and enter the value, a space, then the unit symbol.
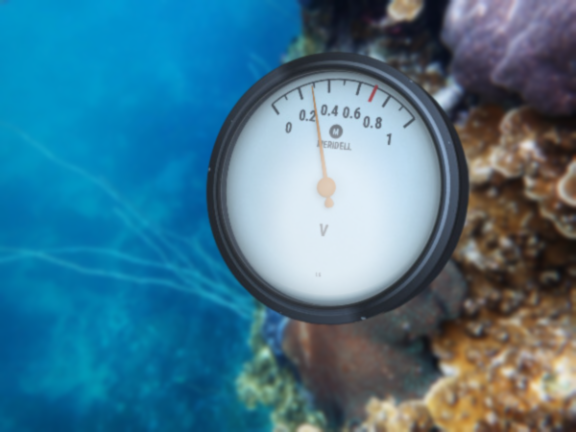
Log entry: 0.3 V
